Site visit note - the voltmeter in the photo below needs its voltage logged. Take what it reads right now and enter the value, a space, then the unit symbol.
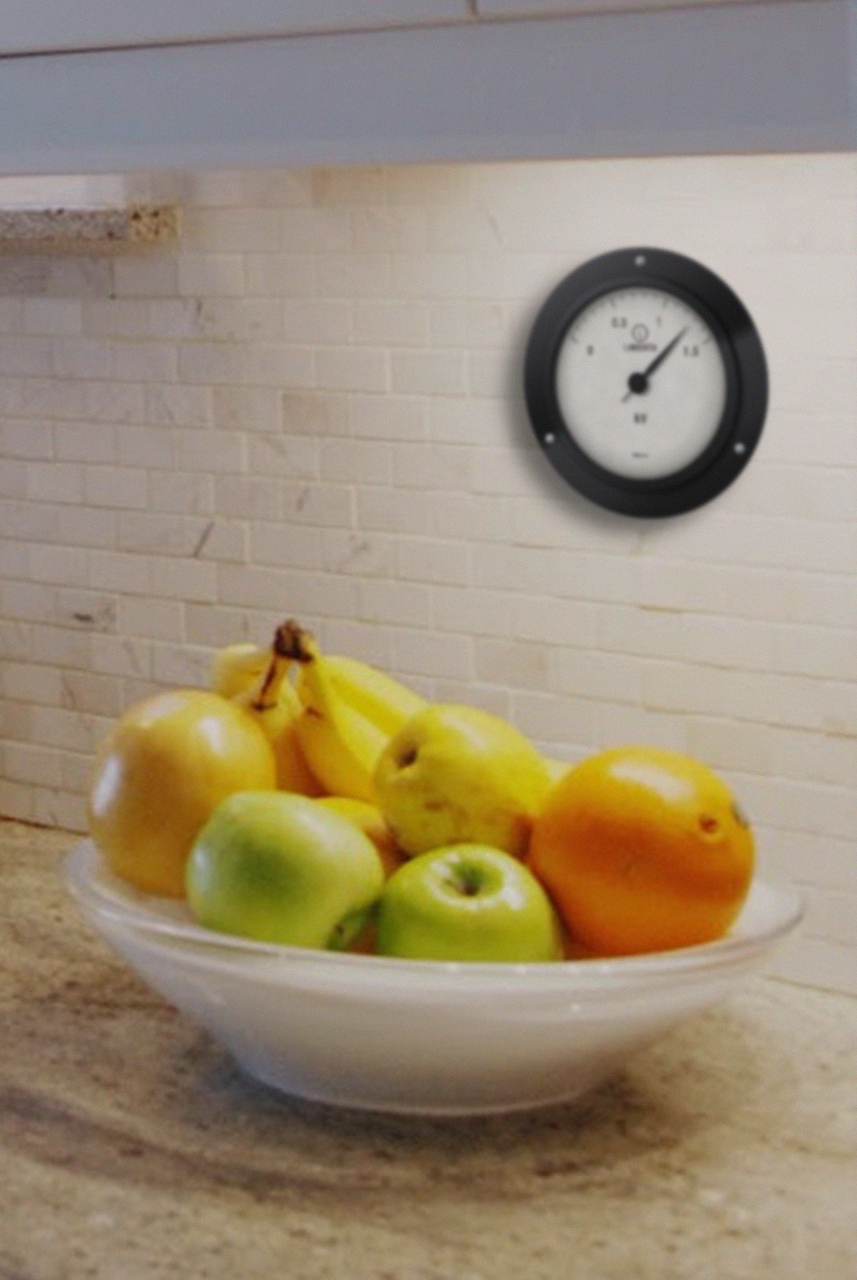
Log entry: 1.3 kV
